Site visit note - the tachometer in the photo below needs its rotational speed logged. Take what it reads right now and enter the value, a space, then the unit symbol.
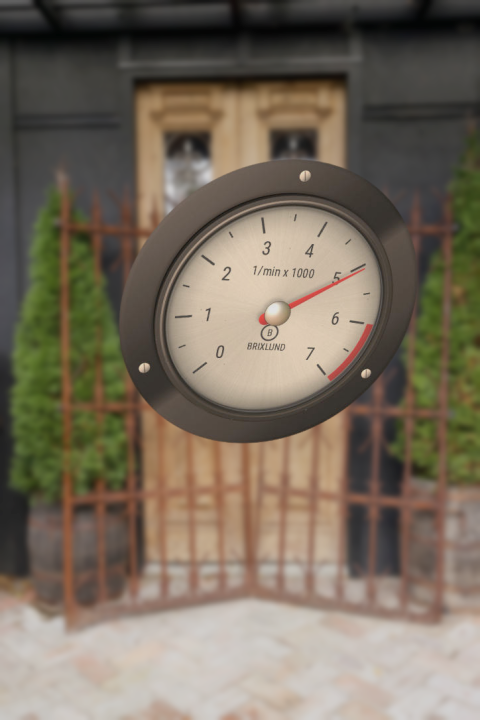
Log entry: 5000 rpm
